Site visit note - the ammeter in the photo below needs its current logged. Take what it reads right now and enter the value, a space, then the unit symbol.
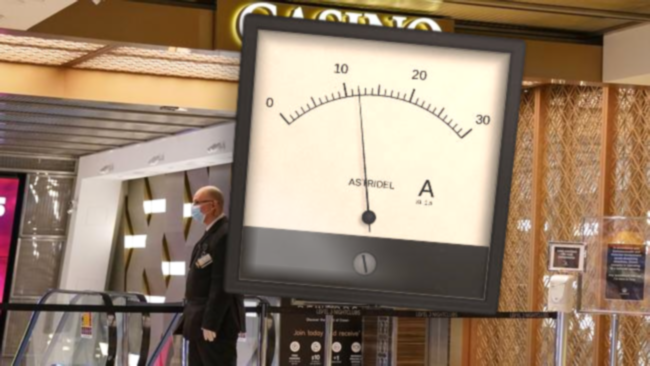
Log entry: 12 A
